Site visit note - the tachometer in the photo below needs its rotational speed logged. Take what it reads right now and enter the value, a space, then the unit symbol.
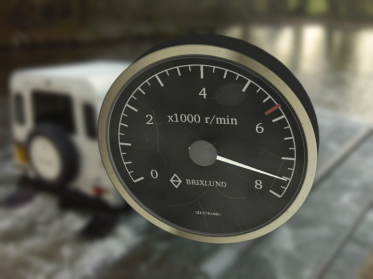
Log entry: 7500 rpm
